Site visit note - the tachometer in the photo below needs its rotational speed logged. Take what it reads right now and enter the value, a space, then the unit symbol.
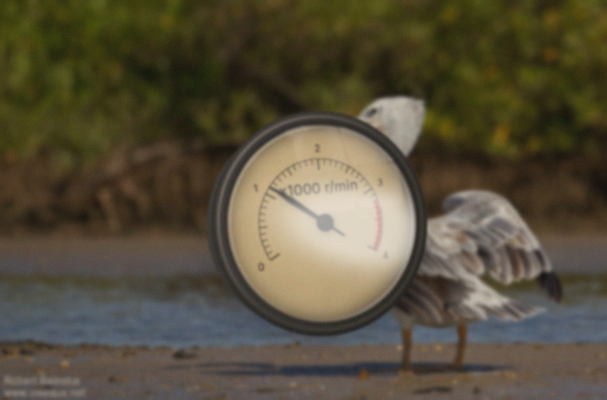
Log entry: 1100 rpm
